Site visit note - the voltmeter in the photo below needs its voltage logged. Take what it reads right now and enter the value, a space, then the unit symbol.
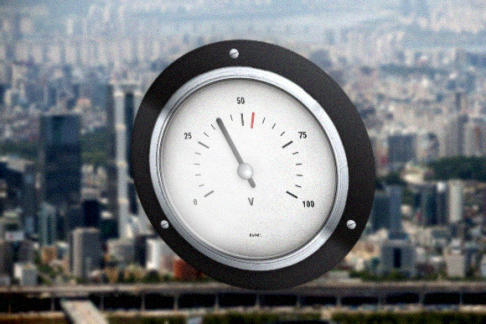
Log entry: 40 V
